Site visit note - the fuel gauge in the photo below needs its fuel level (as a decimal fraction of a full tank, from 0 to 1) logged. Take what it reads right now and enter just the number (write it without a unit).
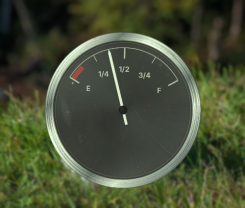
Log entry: 0.375
